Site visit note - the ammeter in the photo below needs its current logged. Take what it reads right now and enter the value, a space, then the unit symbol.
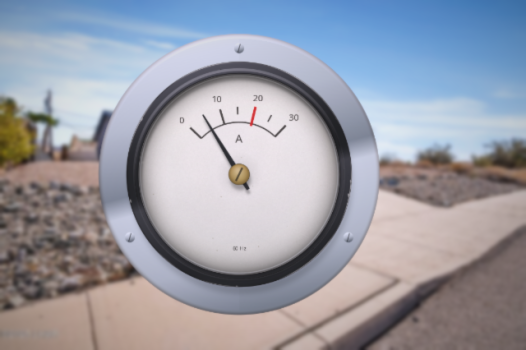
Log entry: 5 A
